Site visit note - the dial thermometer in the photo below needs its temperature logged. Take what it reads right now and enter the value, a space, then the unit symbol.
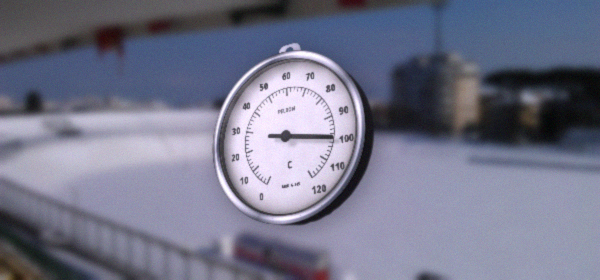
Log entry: 100 °C
